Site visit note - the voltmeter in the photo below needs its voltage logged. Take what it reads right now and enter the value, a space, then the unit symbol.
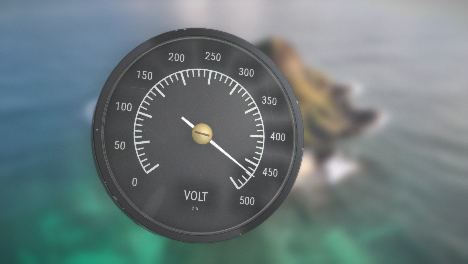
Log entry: 470 V
